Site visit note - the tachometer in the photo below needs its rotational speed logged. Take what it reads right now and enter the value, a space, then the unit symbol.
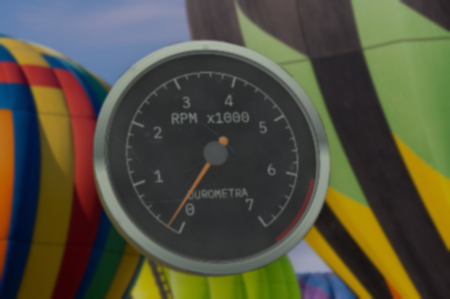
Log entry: 200 rpm
